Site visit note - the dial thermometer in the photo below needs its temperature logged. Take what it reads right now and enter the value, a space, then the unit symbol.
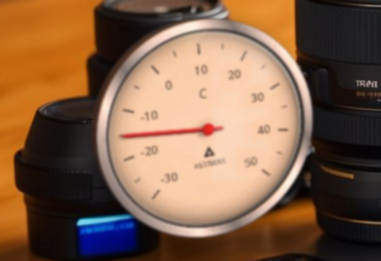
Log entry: -15 °C
